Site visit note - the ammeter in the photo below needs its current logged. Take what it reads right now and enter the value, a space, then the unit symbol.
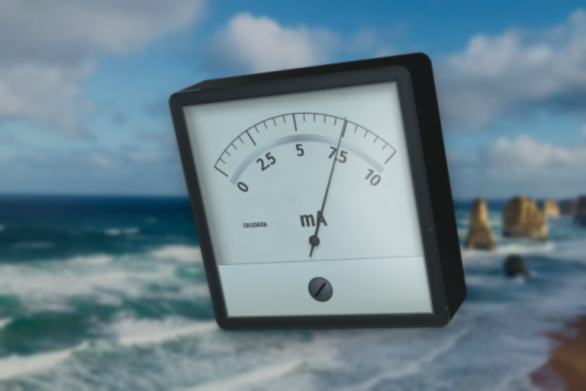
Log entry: 7.5 mA
